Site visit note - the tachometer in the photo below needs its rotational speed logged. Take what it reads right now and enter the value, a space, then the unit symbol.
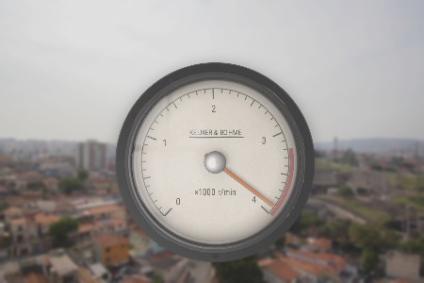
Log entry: 3900 rpm
